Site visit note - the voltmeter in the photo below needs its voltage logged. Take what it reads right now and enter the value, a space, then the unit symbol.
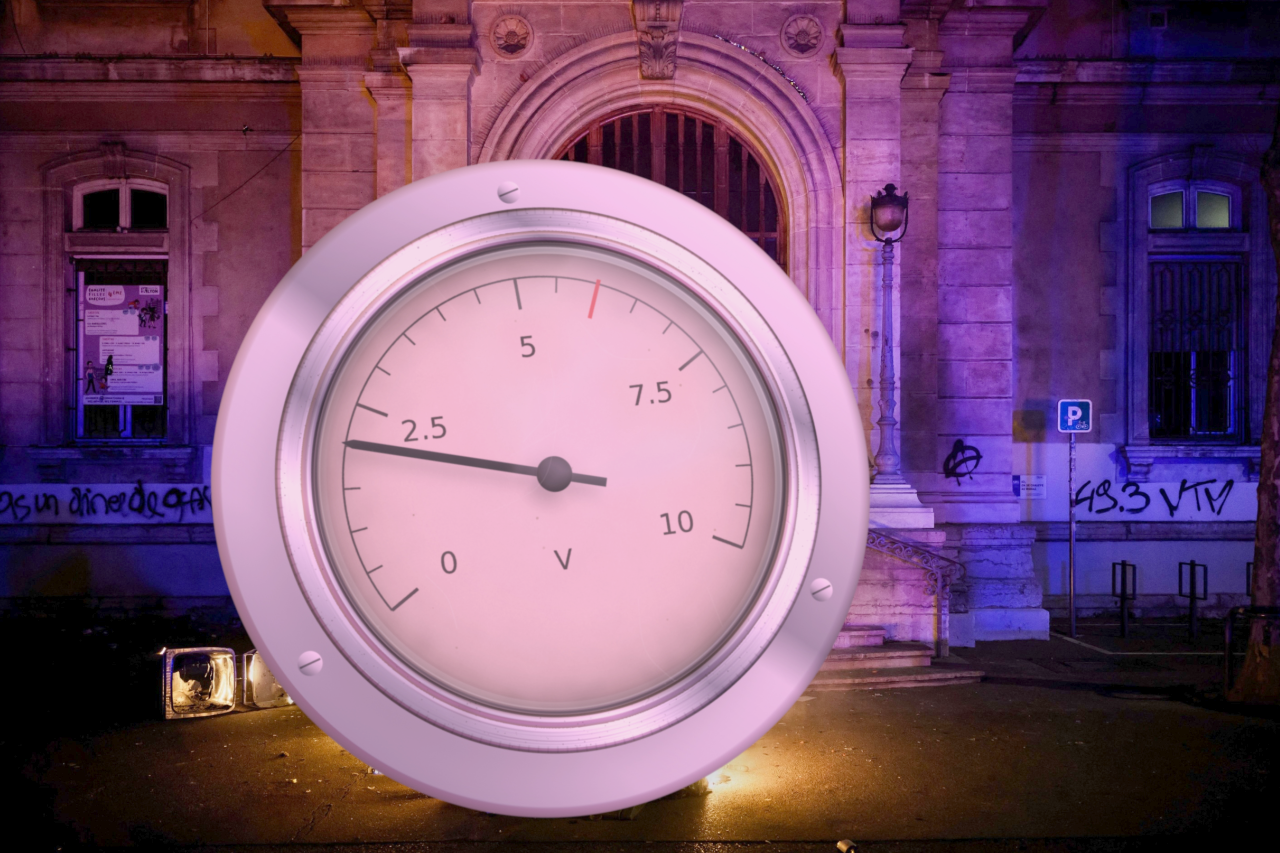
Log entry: 2 V
